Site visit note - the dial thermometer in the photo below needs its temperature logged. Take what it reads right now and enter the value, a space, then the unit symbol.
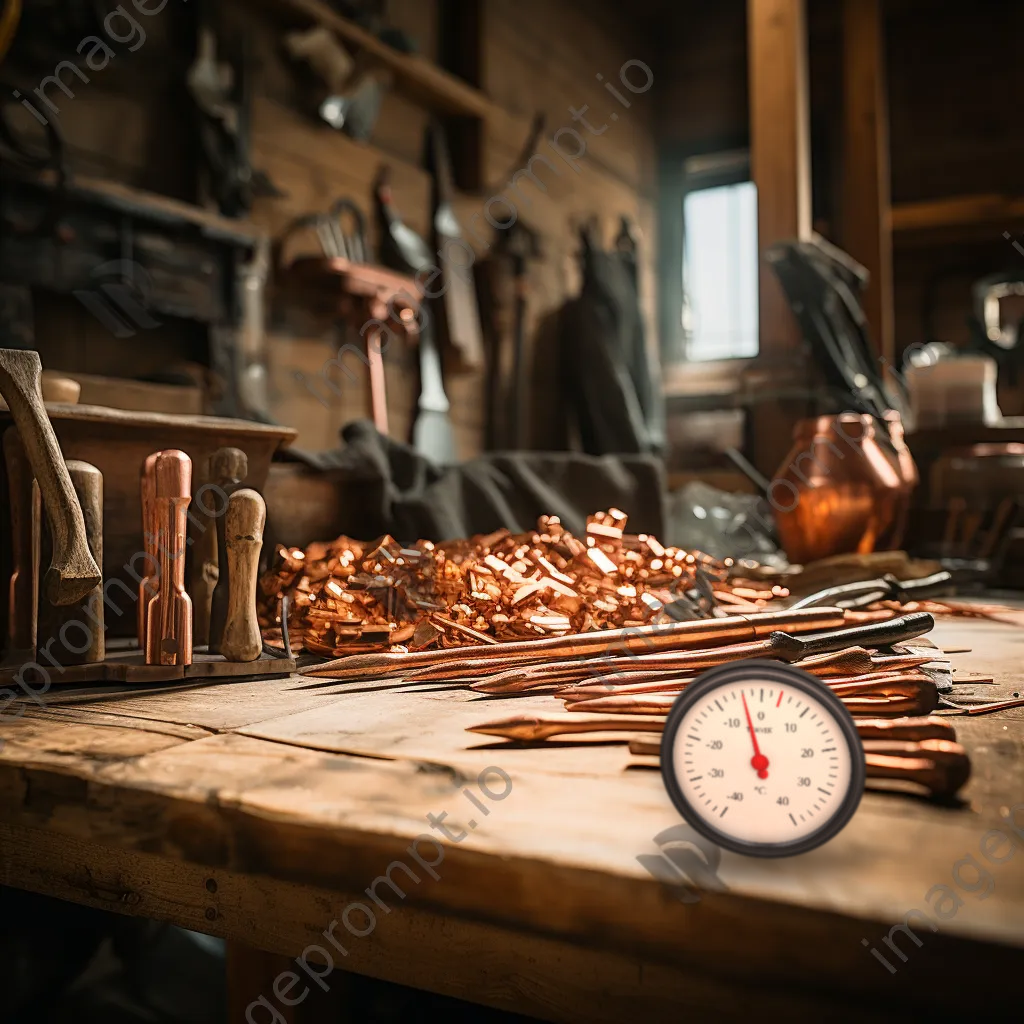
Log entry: -4 °C
